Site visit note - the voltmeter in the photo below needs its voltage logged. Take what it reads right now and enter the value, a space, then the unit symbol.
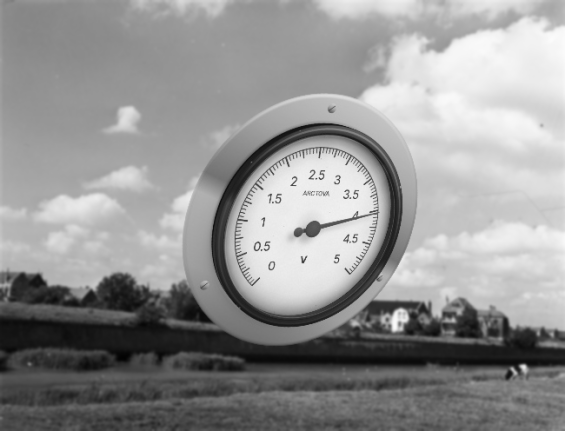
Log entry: 4 V
